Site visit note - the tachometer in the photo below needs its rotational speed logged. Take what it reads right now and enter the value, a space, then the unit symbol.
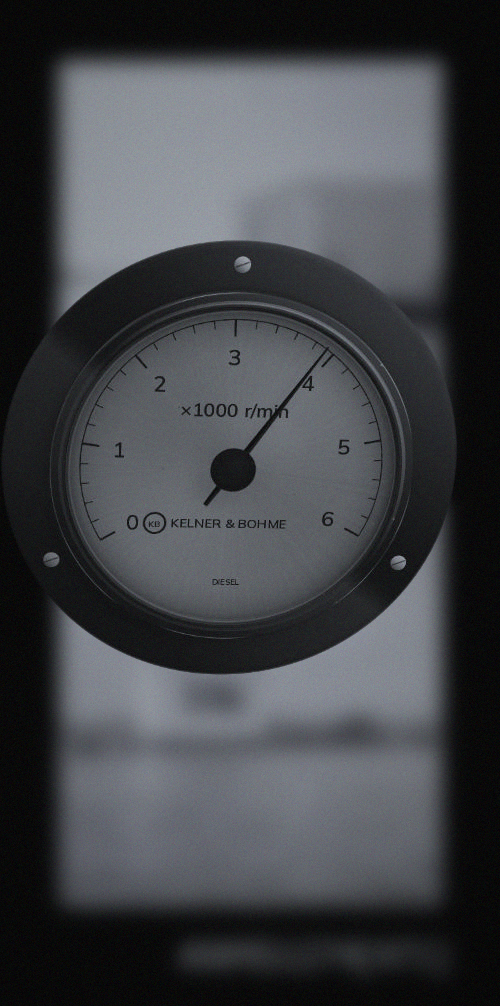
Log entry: 3900 rpm
